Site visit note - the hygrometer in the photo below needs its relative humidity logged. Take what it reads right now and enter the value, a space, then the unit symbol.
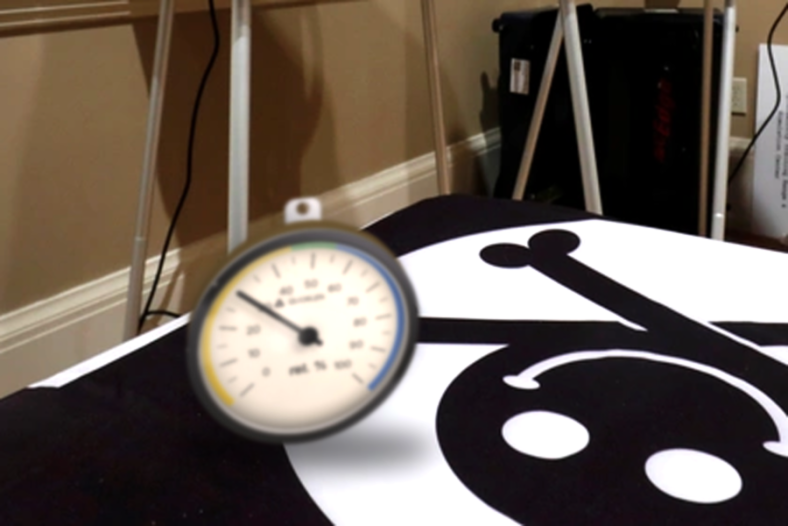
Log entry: 30 %
